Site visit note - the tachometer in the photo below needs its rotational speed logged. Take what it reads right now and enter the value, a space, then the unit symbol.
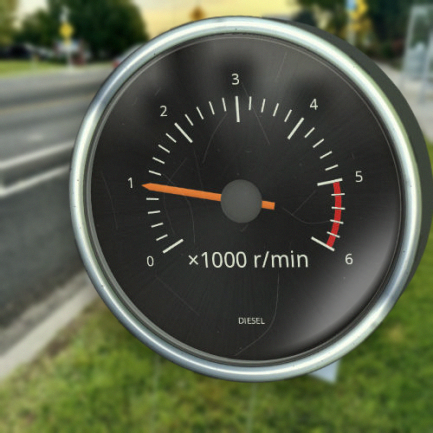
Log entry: 1000 rpm
